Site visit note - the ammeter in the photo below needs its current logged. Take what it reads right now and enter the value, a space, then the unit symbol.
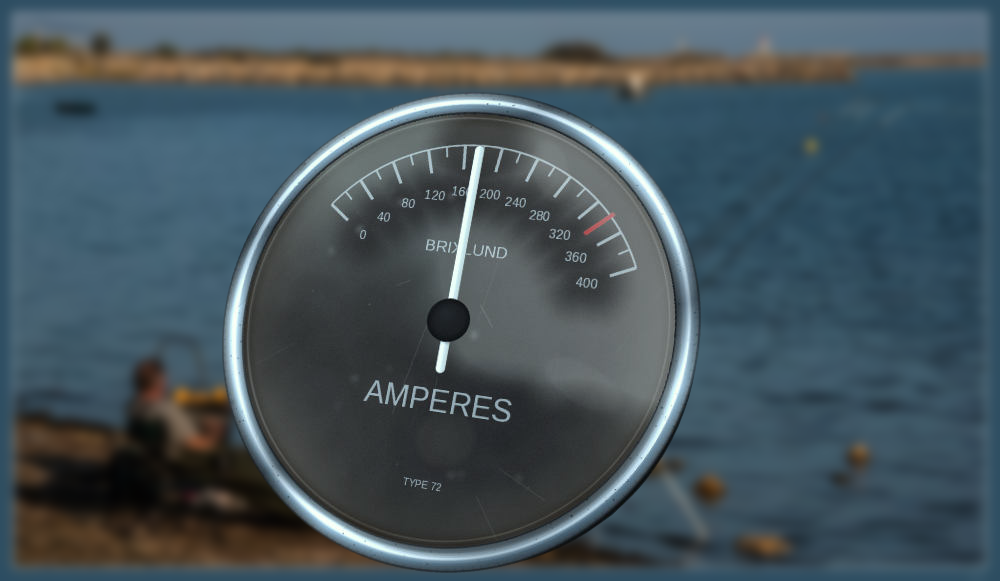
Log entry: 180 A
